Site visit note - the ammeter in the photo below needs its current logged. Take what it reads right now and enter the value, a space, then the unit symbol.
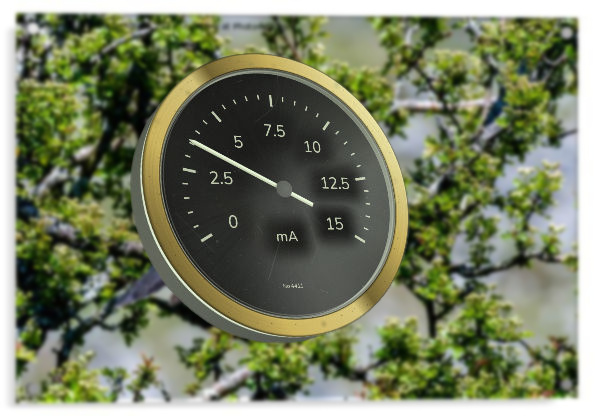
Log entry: 3.5 mA
